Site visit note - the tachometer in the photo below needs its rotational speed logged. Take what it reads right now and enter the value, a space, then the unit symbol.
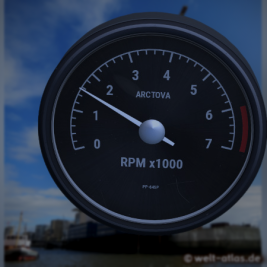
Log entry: 1600 rpm
